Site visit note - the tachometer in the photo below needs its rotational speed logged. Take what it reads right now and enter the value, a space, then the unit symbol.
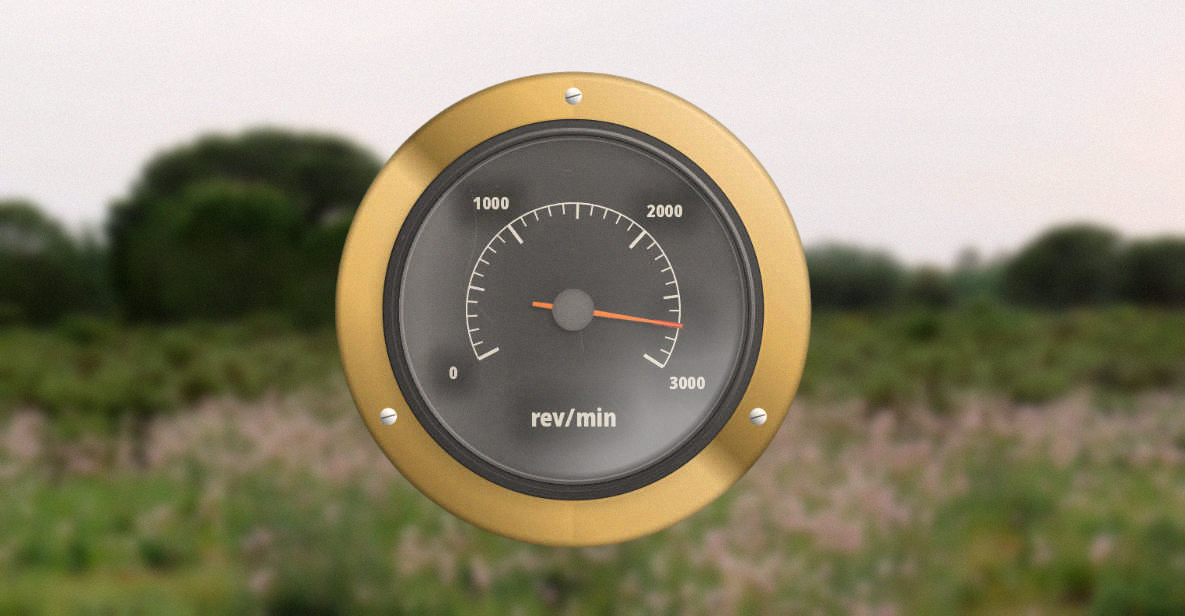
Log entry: 2700 rpm
